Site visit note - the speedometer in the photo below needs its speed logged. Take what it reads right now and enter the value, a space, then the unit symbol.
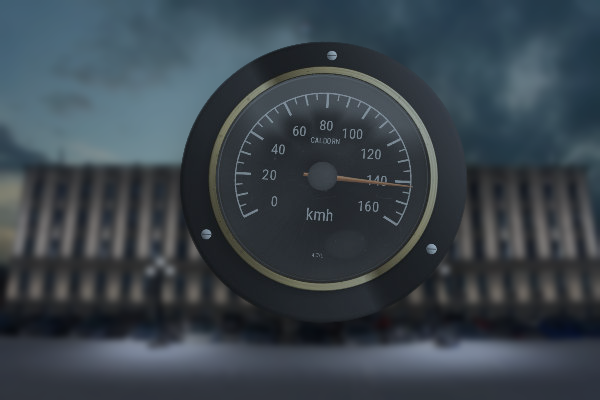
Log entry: 142.5 km/h
